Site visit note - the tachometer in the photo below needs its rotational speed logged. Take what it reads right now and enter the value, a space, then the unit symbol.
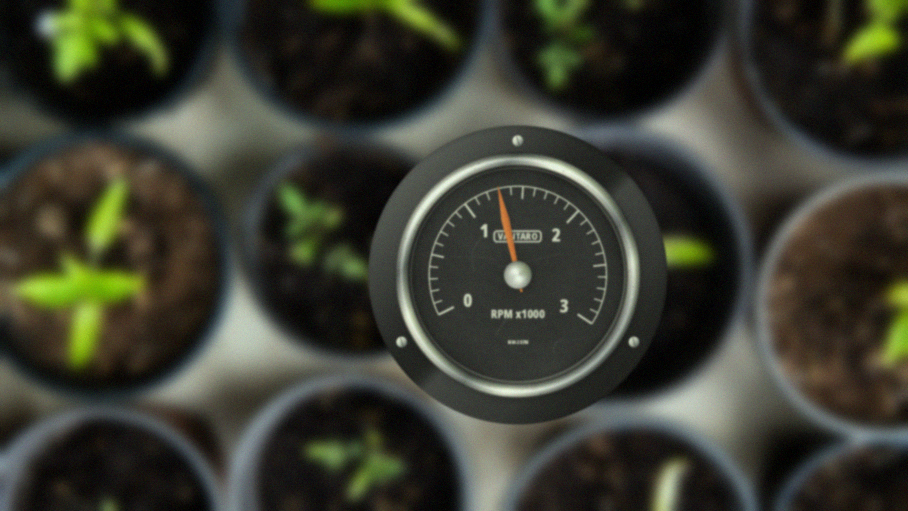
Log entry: 1300 rpm
